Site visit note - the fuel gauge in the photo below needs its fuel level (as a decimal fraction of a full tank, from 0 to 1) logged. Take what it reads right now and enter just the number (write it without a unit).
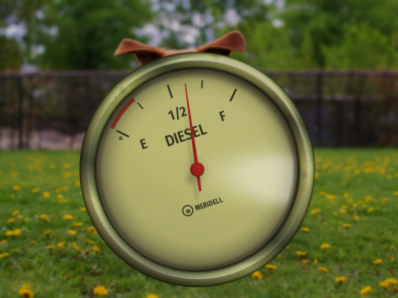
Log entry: 0.625
